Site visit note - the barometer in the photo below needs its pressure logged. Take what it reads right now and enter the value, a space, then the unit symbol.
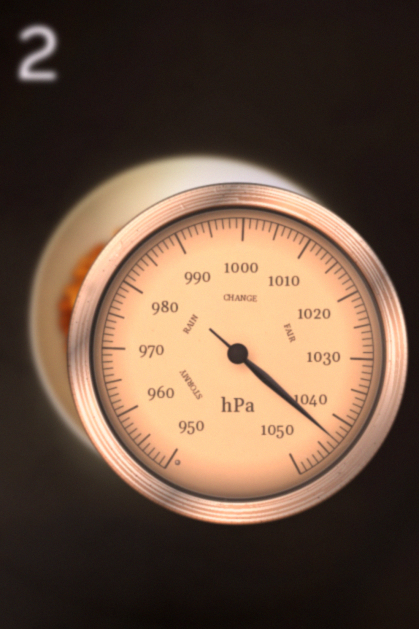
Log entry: 1043 hPa
